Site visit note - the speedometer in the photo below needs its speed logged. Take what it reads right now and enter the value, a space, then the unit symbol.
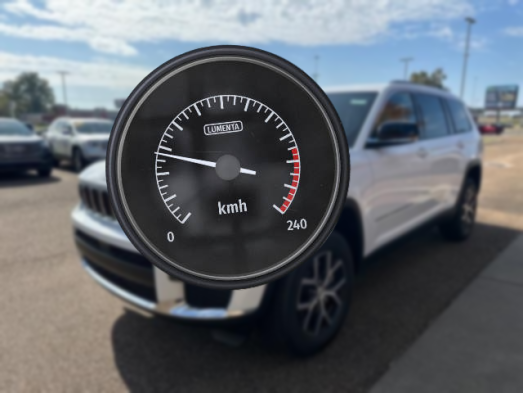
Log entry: 55 km/h
